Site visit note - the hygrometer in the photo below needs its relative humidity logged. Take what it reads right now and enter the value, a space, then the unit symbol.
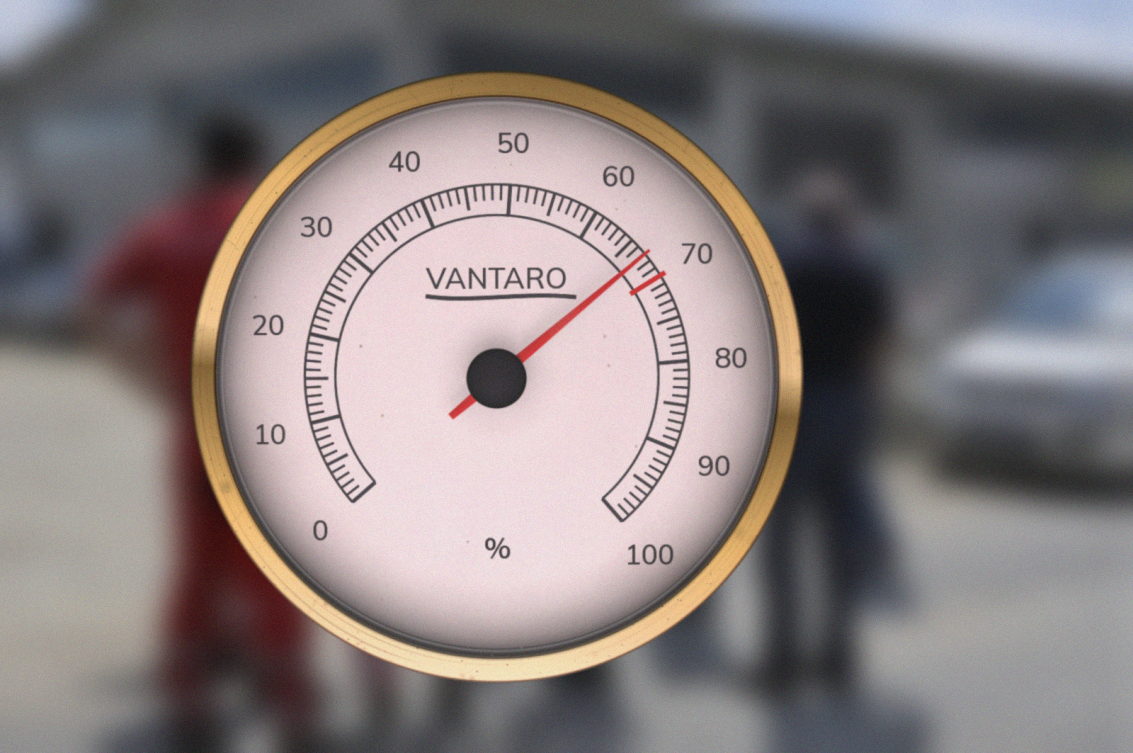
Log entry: 67 %
